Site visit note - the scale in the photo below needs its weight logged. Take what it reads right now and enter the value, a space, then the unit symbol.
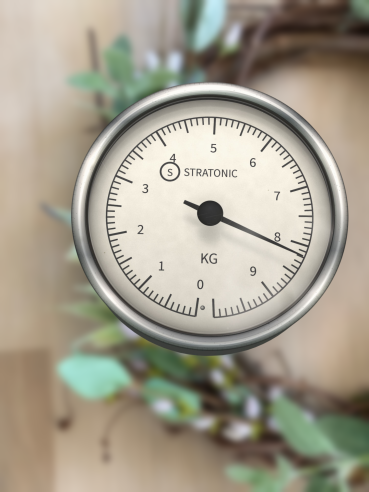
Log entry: 8.2 kg
